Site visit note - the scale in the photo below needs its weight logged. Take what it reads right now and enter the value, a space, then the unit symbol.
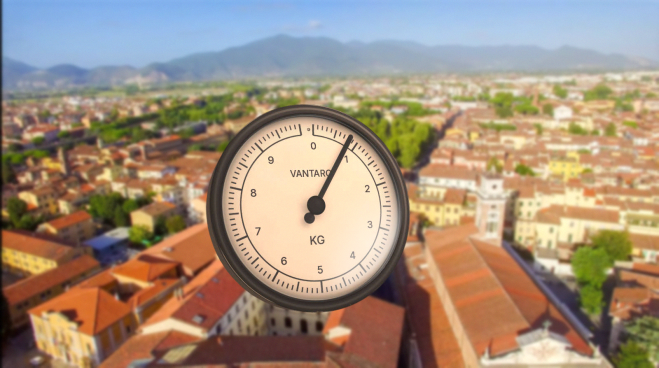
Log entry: 0.8 kg
